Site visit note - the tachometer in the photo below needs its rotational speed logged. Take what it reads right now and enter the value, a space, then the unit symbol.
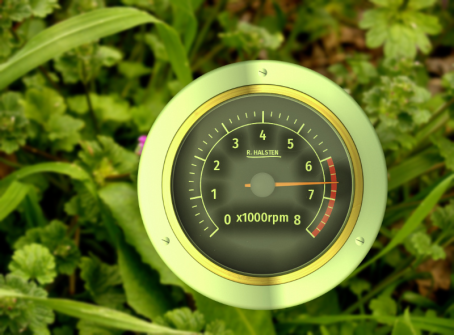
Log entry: 6600 rpm
